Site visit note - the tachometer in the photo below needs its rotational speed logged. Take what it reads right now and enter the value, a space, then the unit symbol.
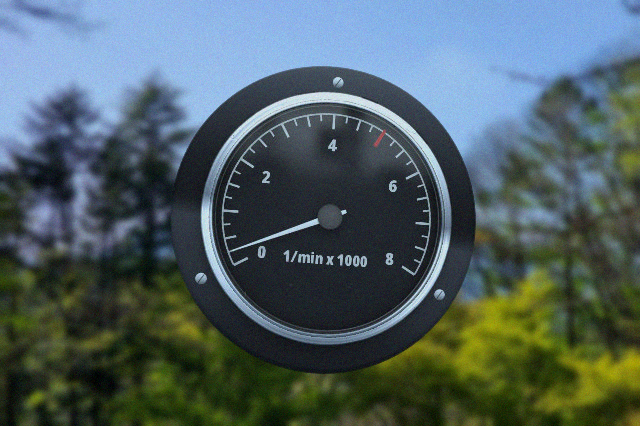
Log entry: 250 rpm
